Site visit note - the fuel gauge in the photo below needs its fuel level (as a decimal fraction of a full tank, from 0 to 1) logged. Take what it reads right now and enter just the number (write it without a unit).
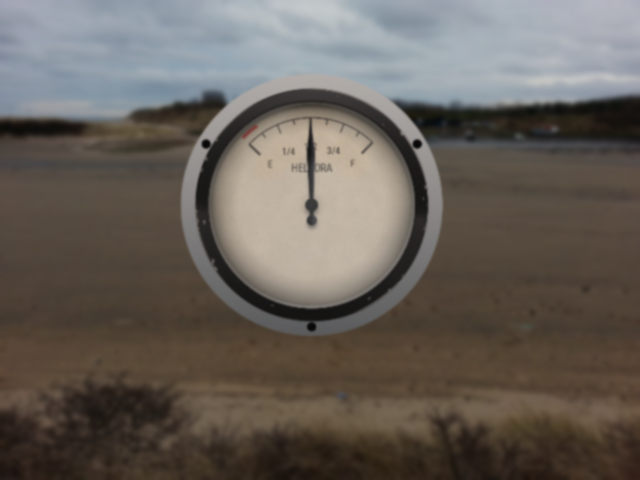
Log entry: 0.5
